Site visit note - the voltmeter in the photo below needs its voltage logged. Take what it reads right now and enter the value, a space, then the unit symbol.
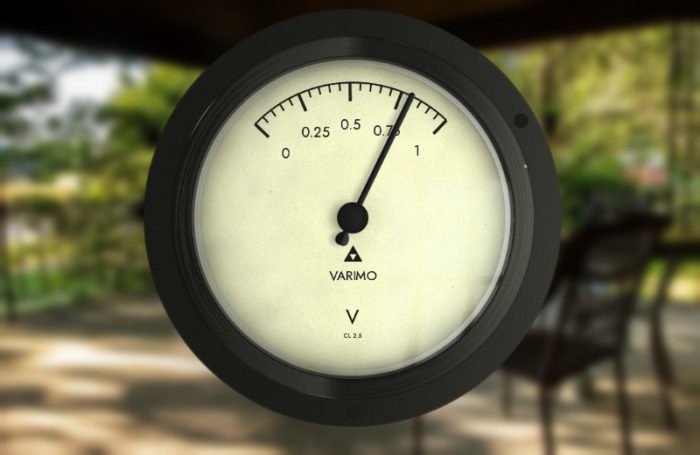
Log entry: 0.8 V
